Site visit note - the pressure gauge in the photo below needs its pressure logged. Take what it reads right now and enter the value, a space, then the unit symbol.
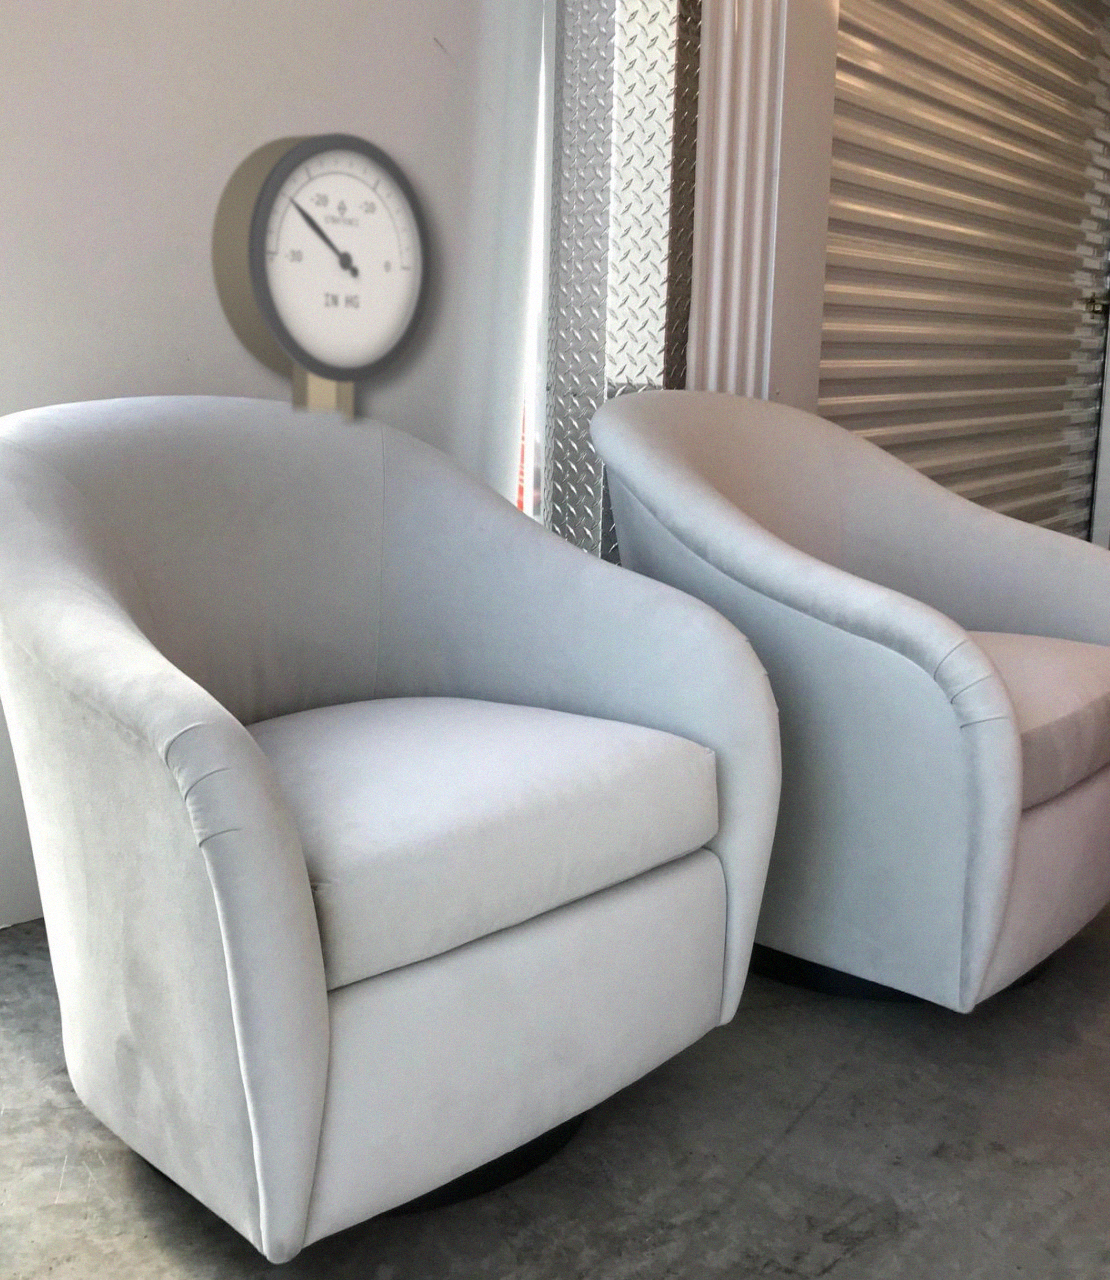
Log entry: -24 inHg
